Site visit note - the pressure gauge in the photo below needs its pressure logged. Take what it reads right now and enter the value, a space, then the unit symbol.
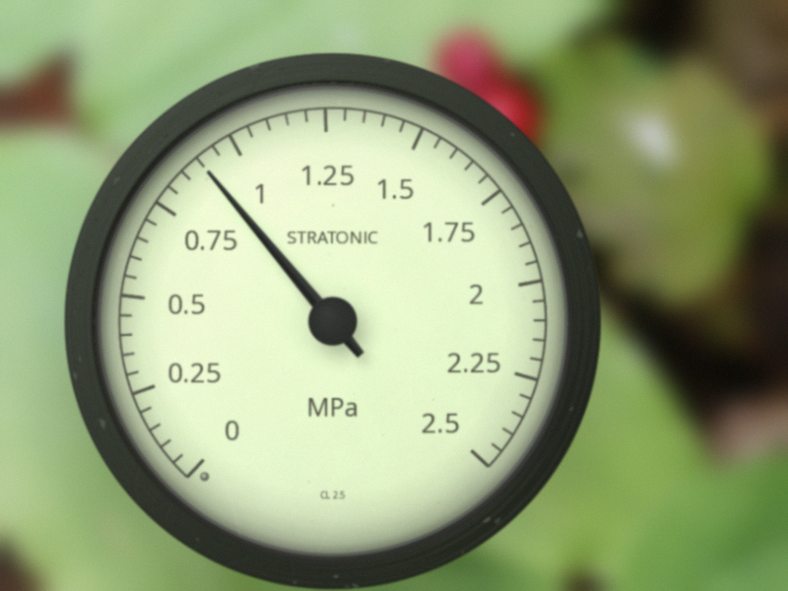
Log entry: 0.9 MPa
